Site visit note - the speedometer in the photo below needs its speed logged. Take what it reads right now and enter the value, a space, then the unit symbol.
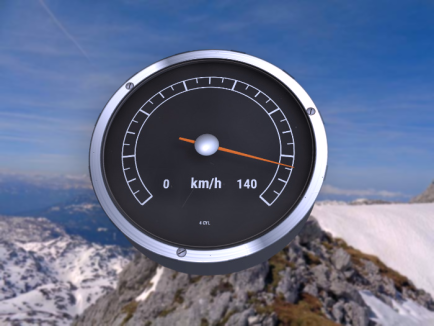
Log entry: 125 km/h
